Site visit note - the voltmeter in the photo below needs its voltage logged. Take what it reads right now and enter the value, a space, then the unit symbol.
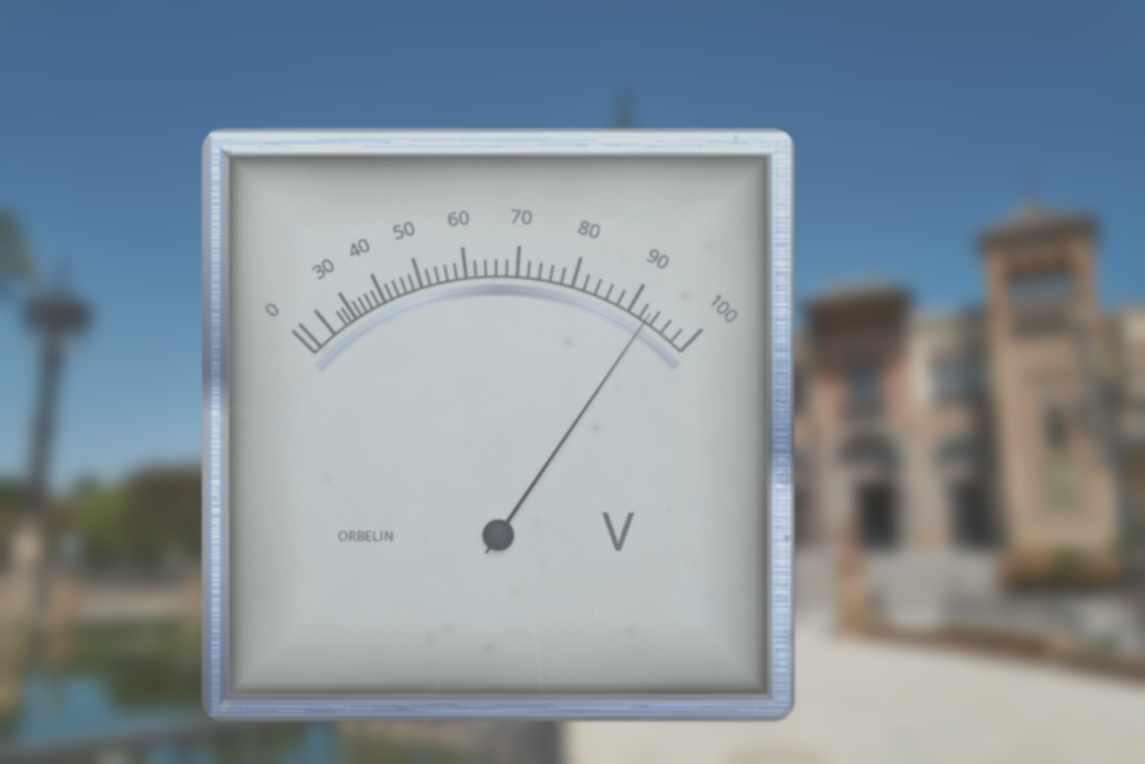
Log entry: 93 V
